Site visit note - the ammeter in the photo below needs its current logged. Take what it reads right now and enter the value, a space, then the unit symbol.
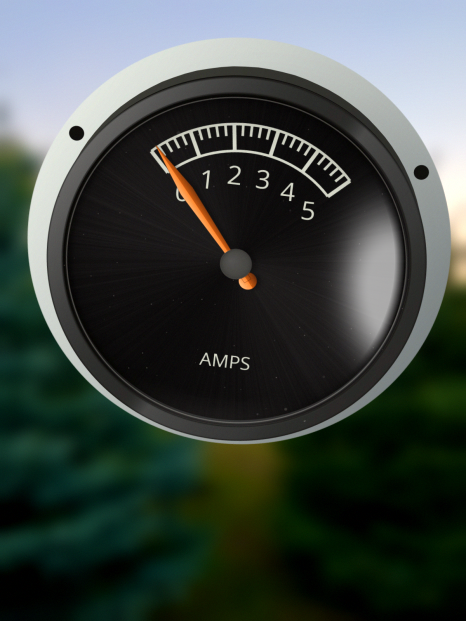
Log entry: 0.2 A
